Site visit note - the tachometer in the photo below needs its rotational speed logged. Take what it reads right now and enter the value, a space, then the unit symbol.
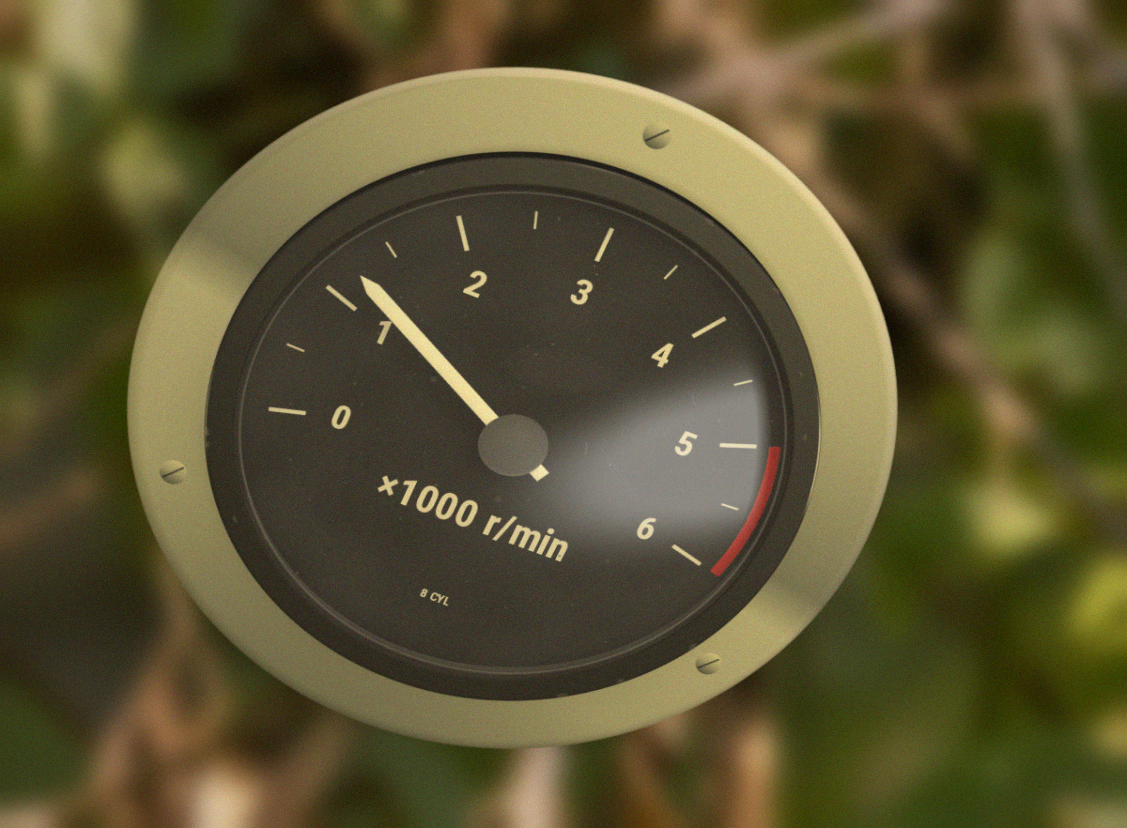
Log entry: 1250 rpm
